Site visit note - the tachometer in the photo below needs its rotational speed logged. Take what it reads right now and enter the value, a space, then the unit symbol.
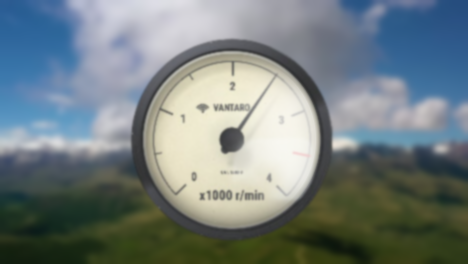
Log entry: 2500 rpm
